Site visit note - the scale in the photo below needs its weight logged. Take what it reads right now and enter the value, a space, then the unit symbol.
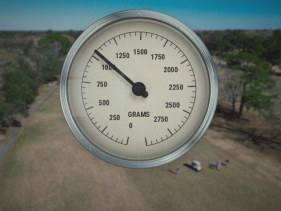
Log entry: 1050 g
